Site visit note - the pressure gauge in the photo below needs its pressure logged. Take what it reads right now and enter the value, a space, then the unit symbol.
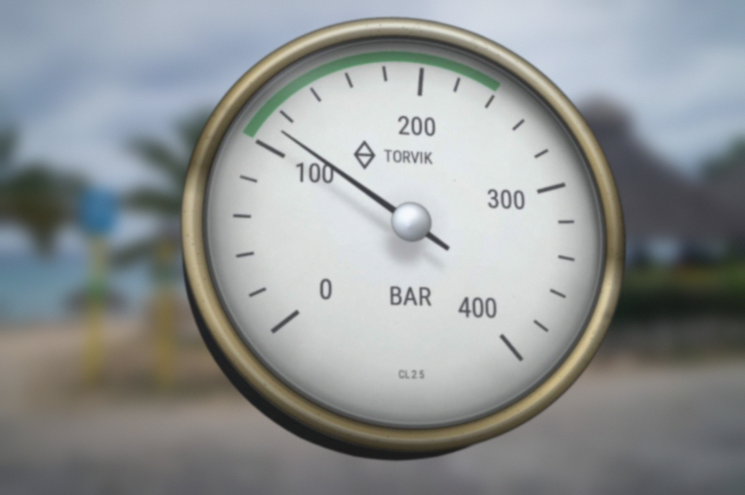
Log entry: 110 bar
